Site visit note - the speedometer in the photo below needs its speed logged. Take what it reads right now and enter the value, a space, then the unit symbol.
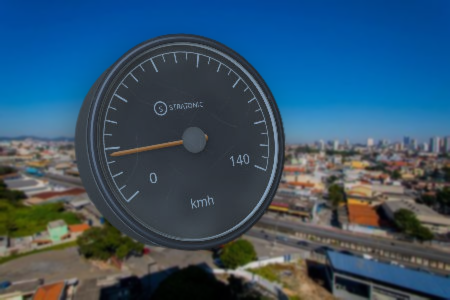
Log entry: 17.5 km/h
